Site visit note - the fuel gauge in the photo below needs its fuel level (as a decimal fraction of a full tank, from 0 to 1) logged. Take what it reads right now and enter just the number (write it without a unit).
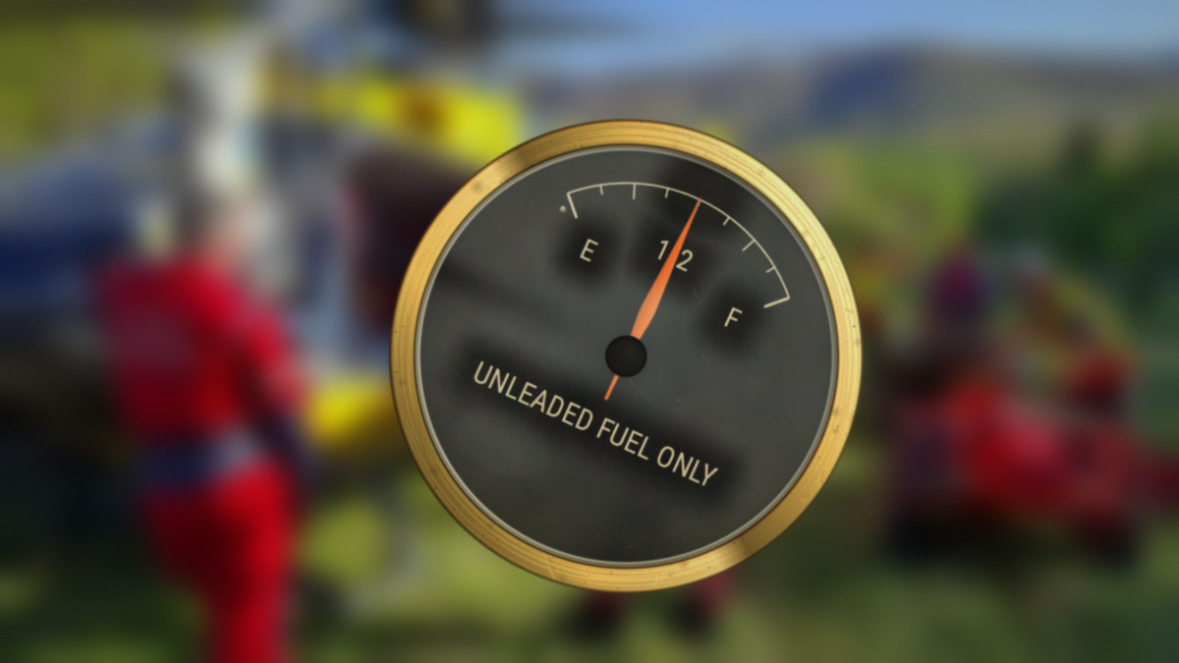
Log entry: 0.5
